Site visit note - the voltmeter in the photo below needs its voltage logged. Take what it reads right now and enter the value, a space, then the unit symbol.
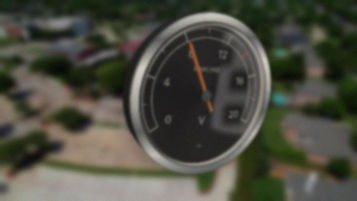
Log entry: 8 V
